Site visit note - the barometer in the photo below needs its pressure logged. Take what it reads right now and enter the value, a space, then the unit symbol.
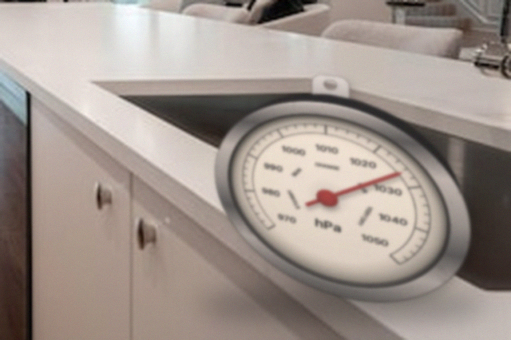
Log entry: 1026 hPa
